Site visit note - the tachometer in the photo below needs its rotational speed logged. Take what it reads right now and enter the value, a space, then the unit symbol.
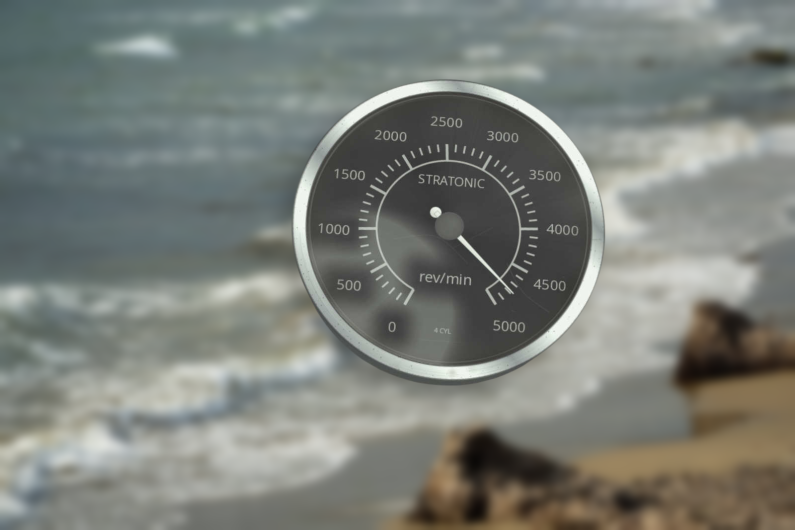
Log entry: 4800 rpm
